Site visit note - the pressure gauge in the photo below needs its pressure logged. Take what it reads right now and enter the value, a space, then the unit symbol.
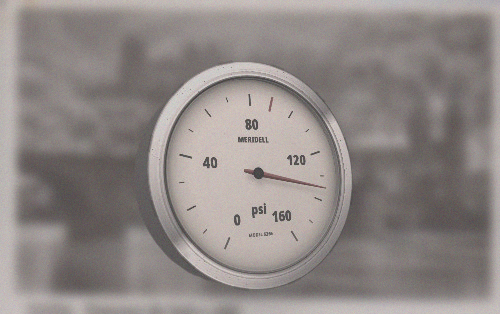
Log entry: 135 psi
